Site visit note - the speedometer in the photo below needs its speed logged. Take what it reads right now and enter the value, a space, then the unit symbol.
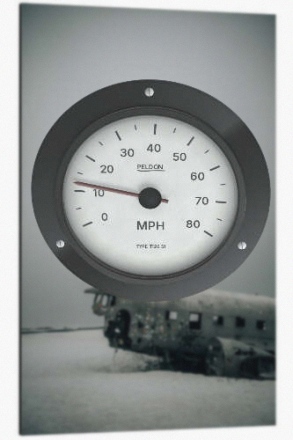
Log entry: 12.5 mph
